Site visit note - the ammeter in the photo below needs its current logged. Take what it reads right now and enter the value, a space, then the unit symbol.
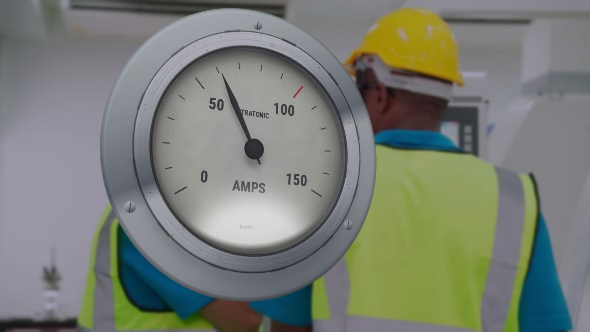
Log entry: 60 A
